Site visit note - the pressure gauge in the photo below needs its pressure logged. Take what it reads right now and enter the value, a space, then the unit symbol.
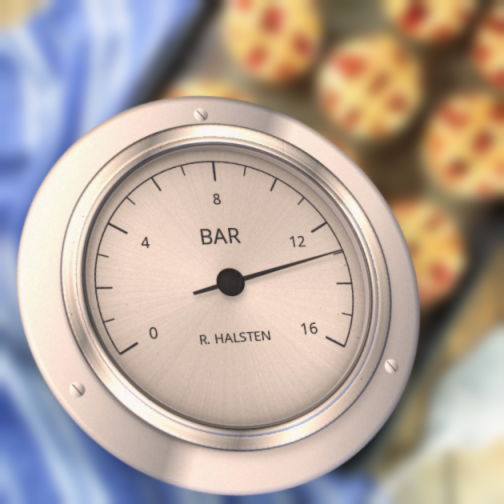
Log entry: 13 bar
